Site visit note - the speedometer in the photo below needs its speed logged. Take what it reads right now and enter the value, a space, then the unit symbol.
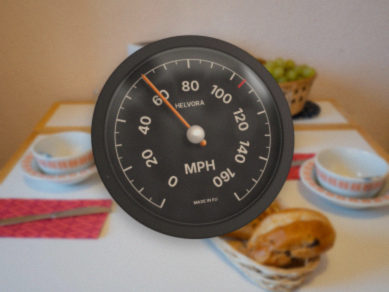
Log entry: 60 mph
